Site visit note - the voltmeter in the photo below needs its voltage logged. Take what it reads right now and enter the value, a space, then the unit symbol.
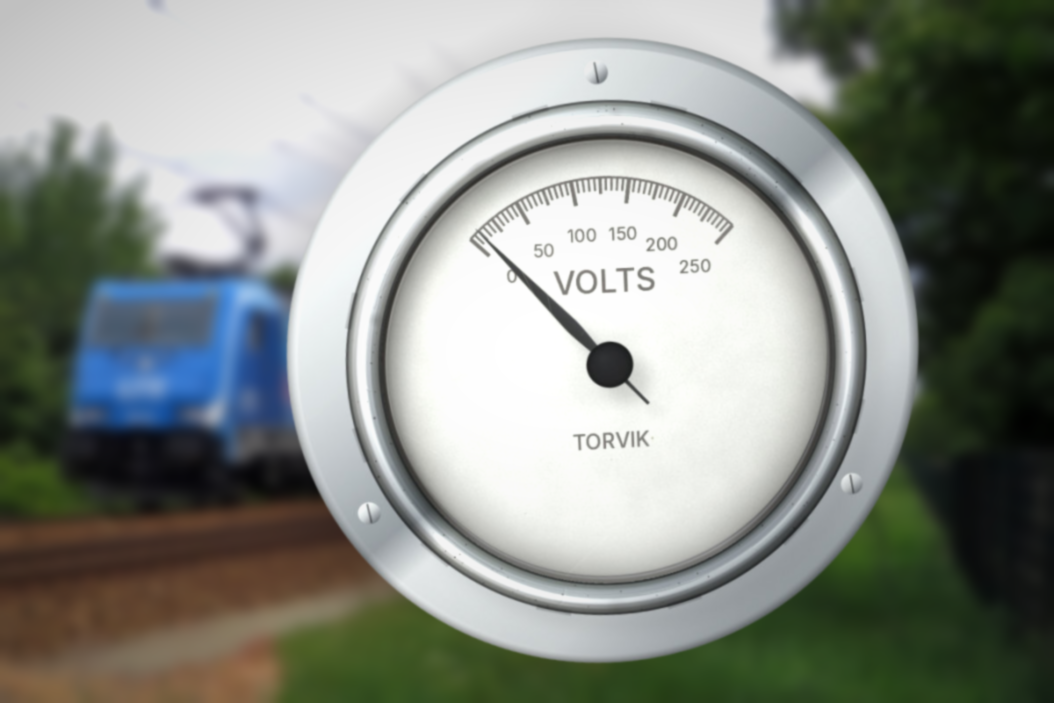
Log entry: 10 V
